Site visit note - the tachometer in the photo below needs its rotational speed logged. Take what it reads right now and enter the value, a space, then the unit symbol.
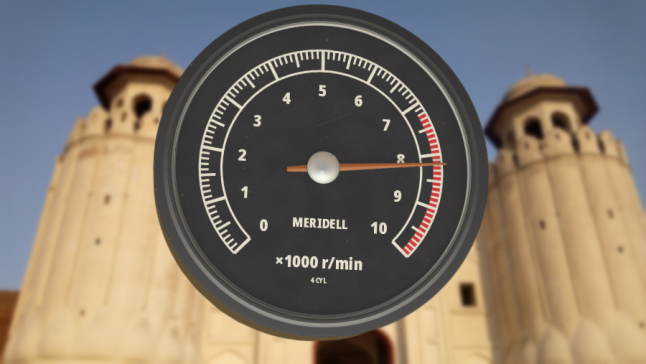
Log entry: 8200 rpm
